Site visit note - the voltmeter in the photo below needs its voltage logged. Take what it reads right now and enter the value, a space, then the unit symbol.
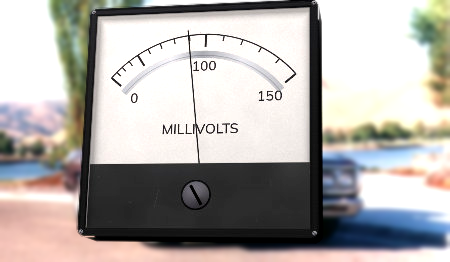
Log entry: 90 mV
